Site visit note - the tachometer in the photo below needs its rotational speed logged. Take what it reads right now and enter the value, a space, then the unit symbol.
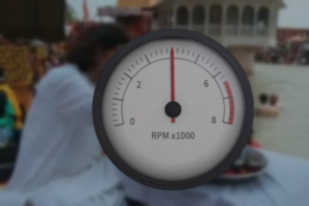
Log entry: 4000 rpm
